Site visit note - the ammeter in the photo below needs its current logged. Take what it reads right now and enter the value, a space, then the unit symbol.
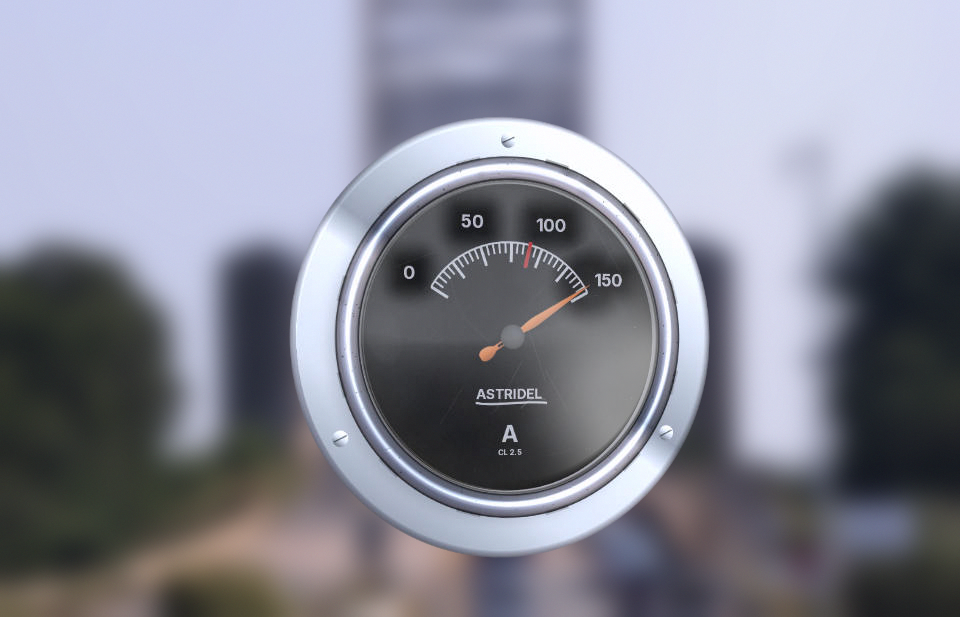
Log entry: 145 A
